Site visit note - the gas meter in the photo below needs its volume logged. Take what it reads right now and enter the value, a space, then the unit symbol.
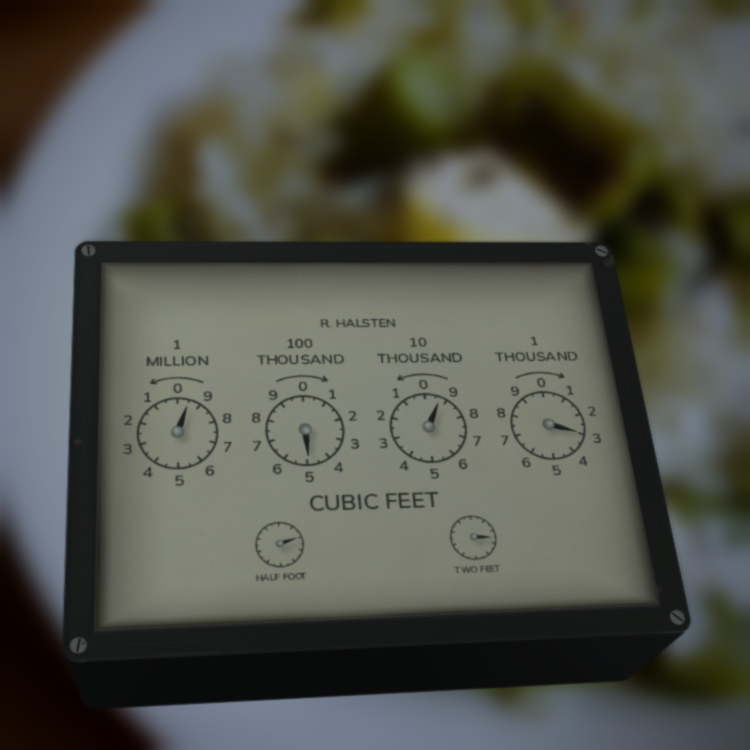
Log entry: 949300 ft³
